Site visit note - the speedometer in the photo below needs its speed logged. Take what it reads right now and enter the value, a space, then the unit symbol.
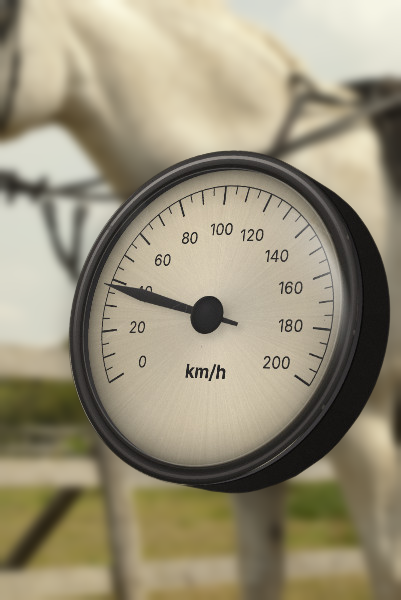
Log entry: 37.5 km/h
